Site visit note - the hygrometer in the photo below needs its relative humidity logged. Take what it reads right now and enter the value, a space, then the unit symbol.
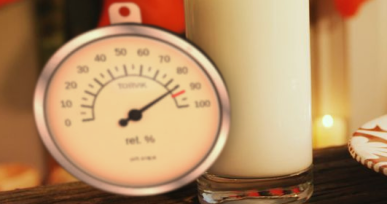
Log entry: 85 %
